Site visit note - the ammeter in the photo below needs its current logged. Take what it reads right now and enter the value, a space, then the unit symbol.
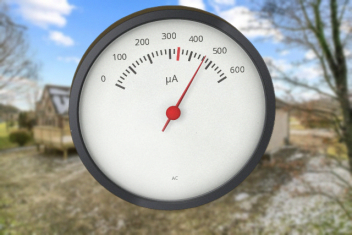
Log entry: 460 µA
